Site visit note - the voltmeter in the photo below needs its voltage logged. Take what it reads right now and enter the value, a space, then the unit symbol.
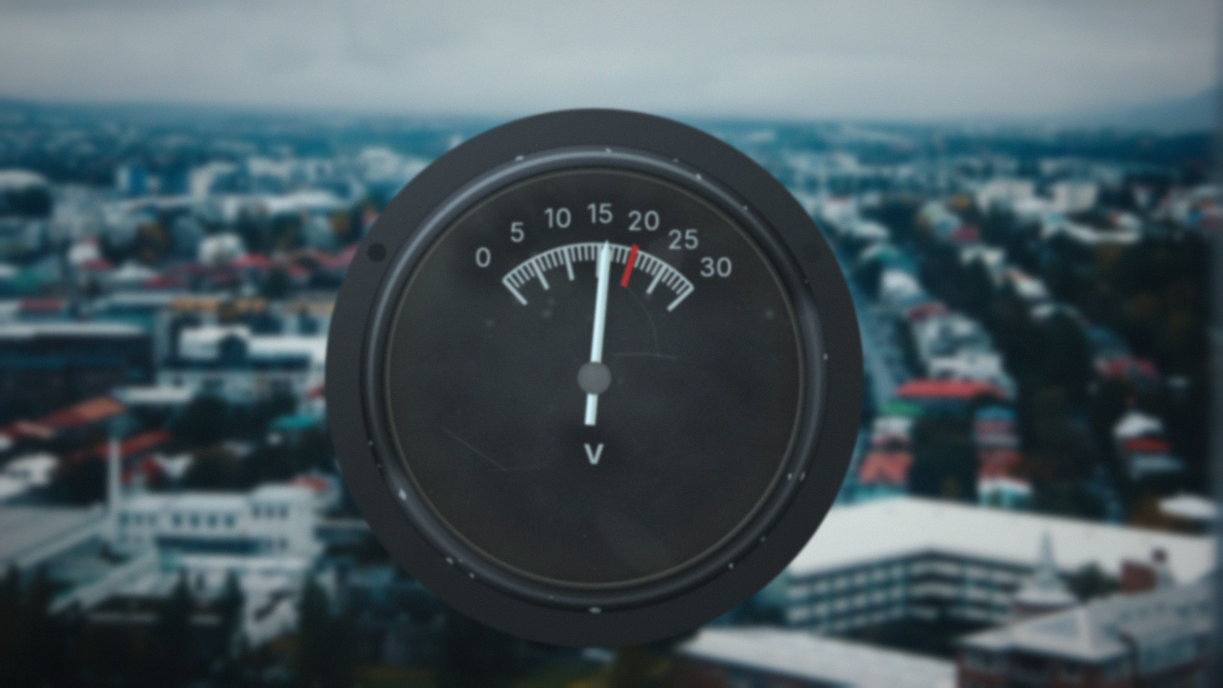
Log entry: 16 V
